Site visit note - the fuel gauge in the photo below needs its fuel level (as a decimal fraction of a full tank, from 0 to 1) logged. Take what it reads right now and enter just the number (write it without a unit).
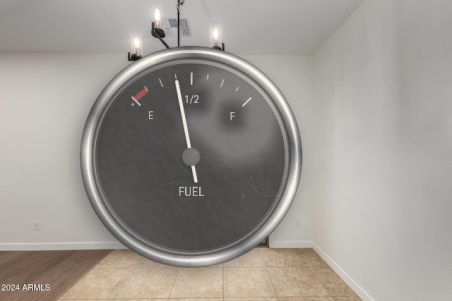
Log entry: 0.375
